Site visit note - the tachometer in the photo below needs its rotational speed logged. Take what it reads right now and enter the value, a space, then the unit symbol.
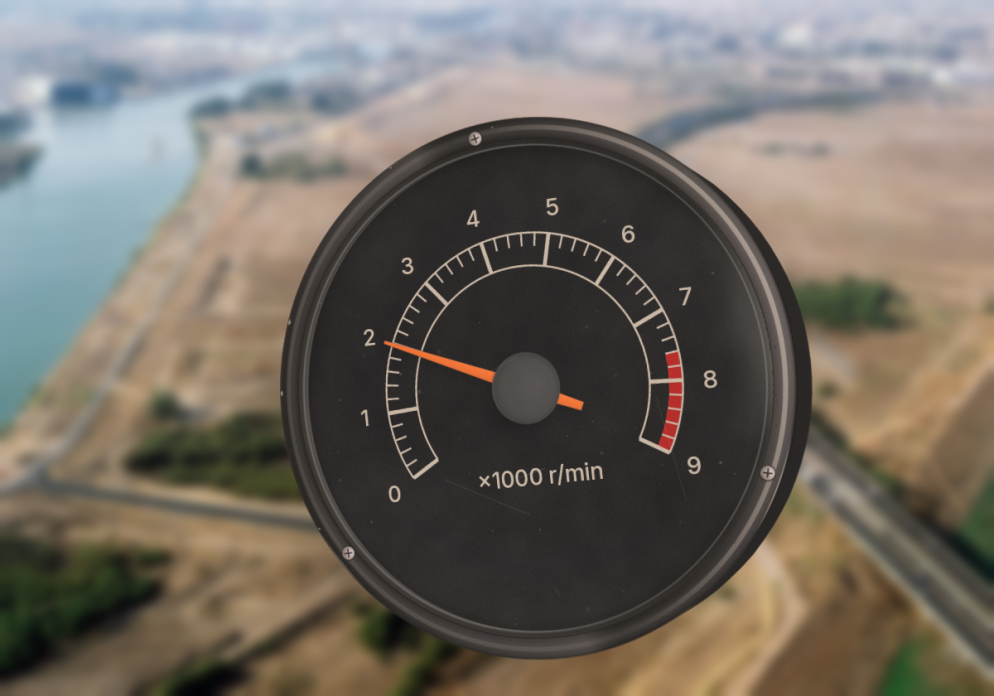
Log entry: 2000 rpm
